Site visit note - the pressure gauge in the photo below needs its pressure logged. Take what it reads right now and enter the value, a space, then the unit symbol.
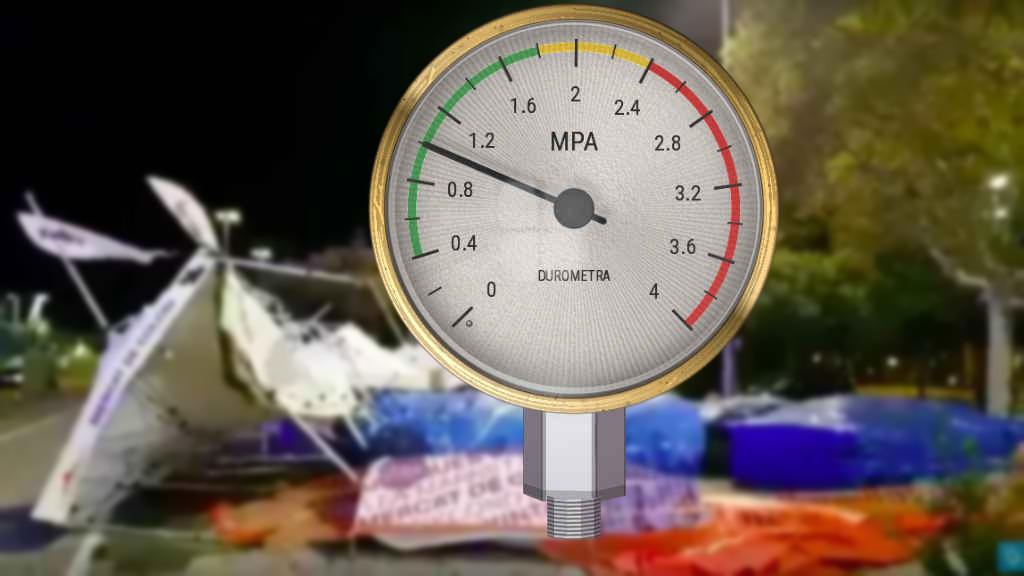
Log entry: 1 MPa
